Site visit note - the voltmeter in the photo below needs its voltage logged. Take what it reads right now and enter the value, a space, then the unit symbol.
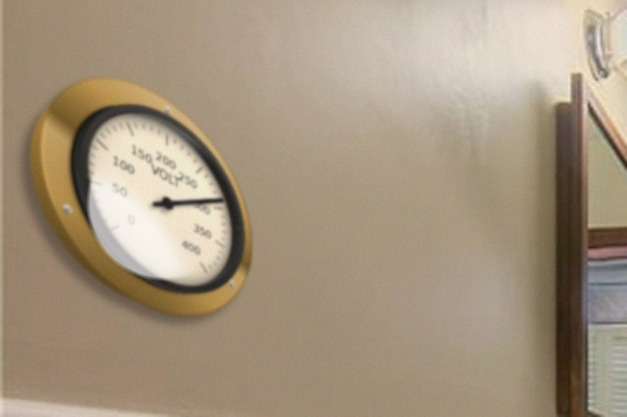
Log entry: 290 V
